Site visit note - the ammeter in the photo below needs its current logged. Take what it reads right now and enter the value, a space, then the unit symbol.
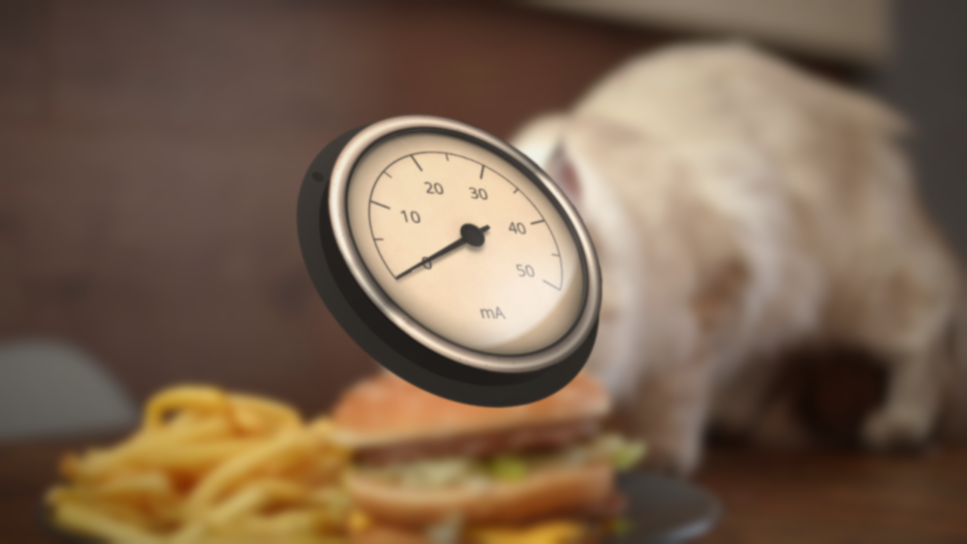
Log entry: 0 mA
